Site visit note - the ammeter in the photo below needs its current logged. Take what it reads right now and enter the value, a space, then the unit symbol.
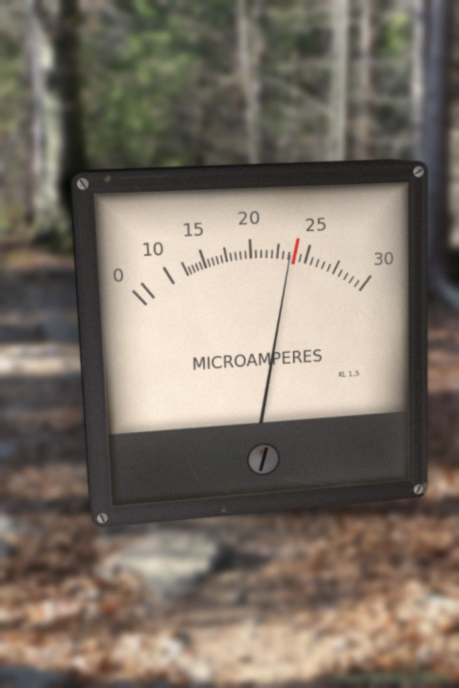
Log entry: 23.5 µA
